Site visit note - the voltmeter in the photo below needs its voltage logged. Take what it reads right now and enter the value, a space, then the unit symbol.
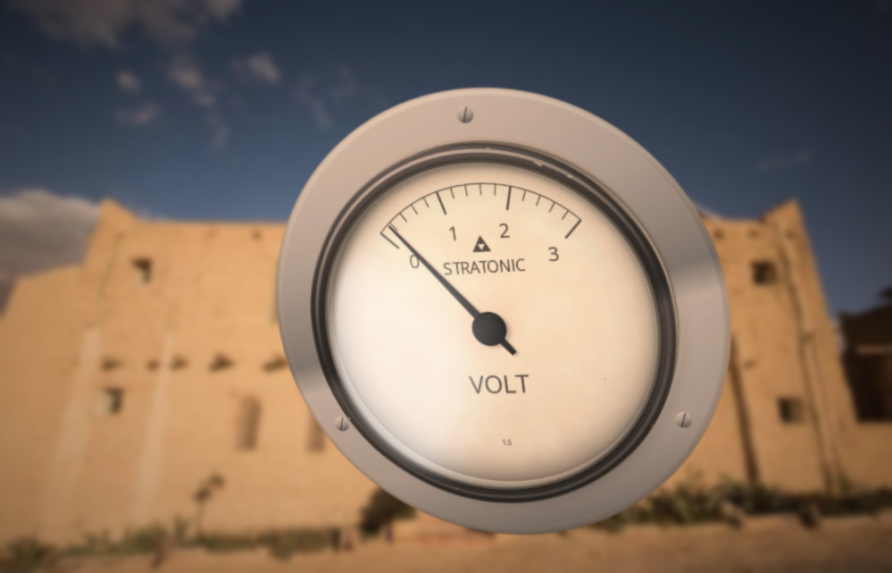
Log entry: 0.2 V
